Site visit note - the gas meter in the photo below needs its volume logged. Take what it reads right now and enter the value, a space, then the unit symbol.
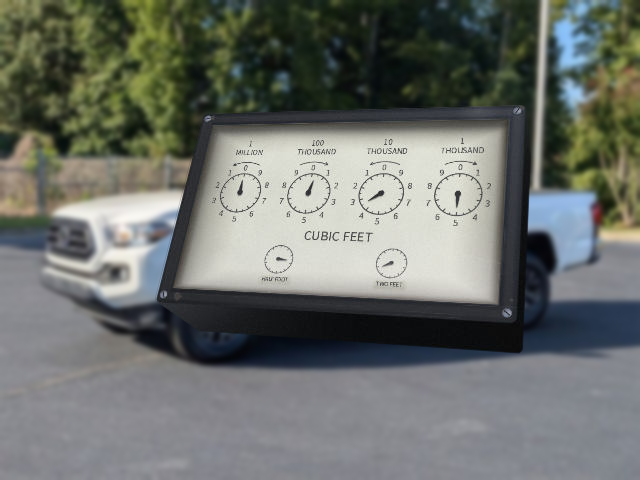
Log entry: 3500 ft³
